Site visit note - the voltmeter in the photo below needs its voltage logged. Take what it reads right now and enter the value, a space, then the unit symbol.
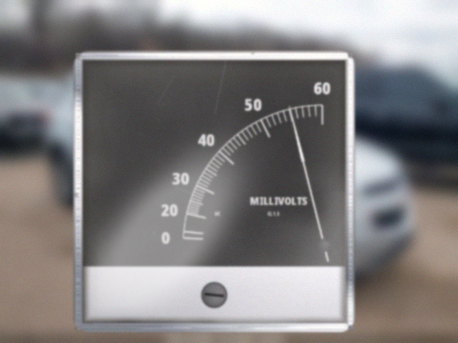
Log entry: 55 mV
